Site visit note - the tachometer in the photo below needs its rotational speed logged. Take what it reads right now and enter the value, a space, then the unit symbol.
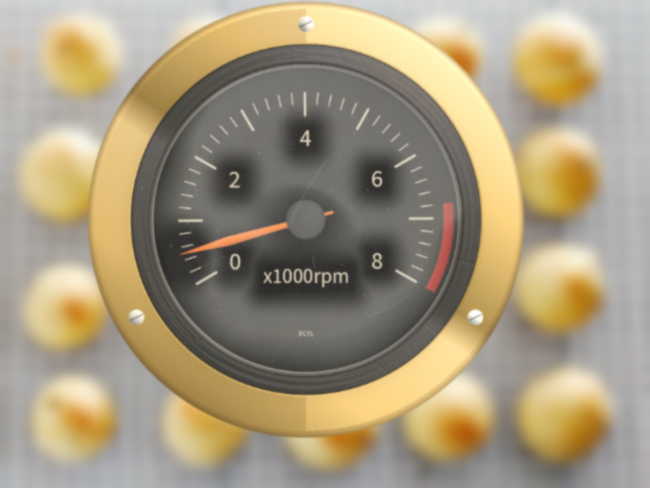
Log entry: 500 rpm
